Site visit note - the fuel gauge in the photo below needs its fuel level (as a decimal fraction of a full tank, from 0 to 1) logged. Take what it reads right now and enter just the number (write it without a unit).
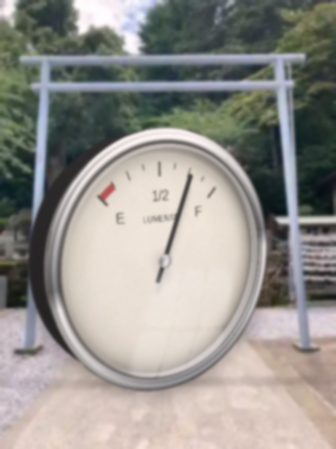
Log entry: 0.75
